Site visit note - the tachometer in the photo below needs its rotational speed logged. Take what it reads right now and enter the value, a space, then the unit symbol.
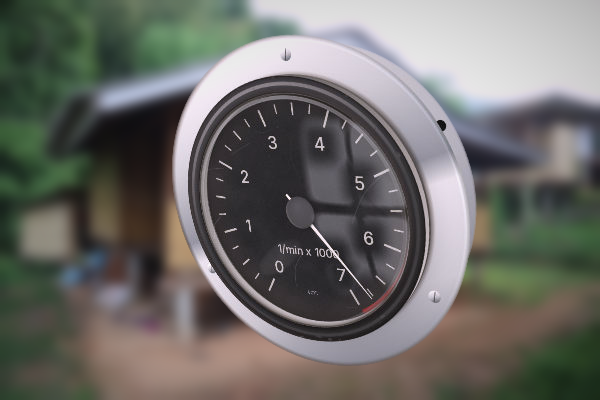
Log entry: 6750 rpm
